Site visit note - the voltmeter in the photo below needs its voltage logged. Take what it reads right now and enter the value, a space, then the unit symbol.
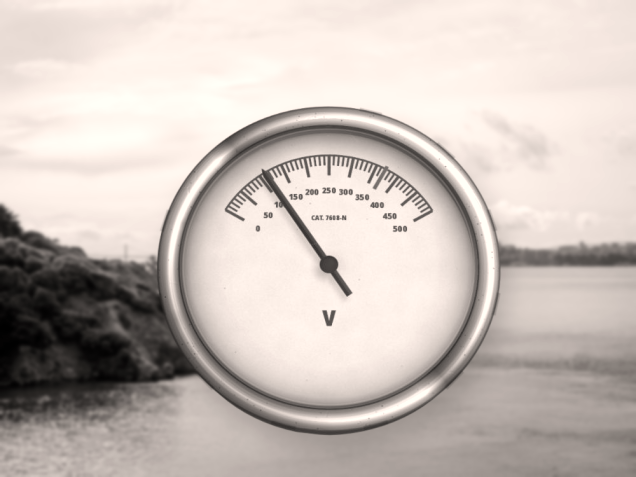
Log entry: 110 V
